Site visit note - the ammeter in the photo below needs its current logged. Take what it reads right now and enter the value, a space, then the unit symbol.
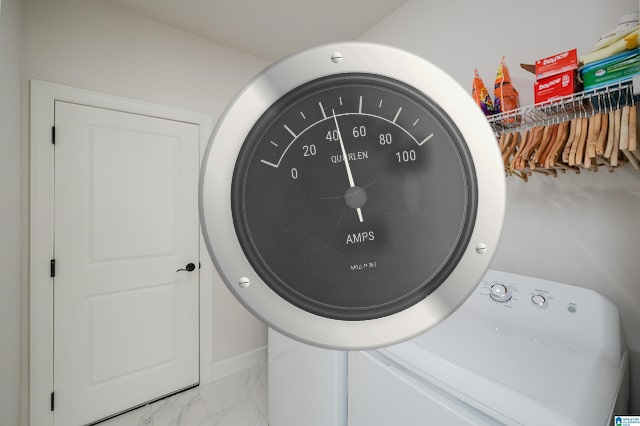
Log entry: 45 A
